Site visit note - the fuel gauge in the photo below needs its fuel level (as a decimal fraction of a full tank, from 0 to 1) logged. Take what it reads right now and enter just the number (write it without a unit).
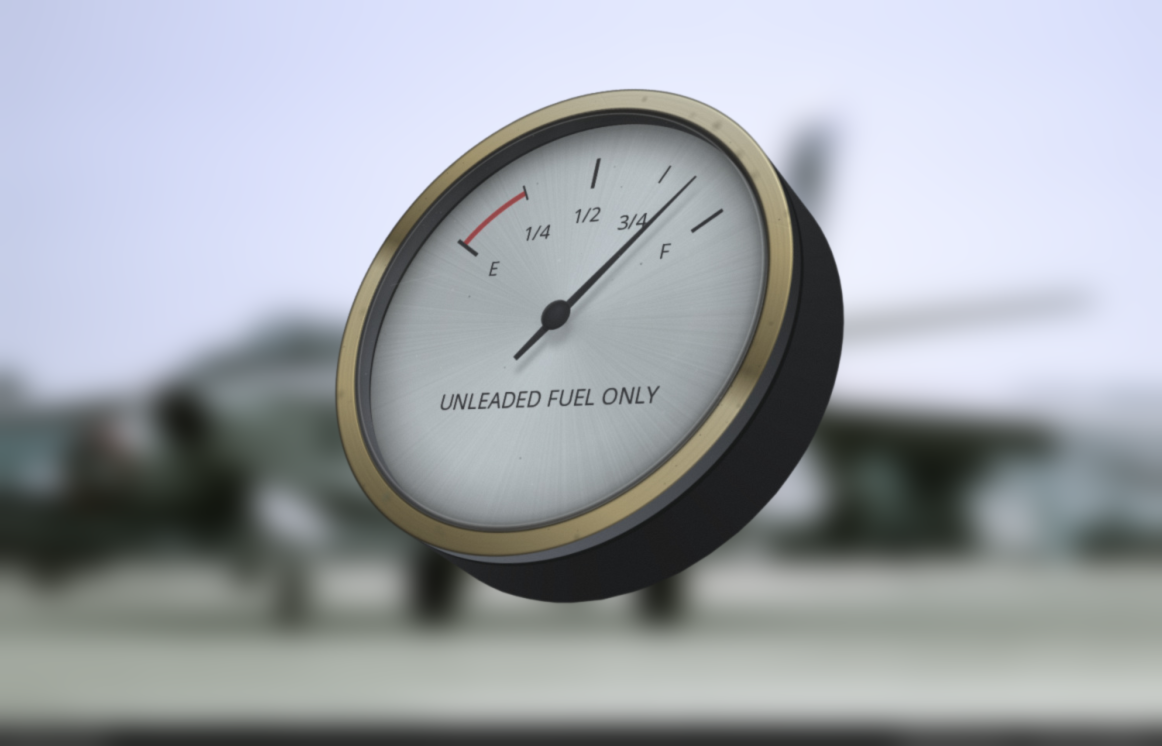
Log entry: 0.875
